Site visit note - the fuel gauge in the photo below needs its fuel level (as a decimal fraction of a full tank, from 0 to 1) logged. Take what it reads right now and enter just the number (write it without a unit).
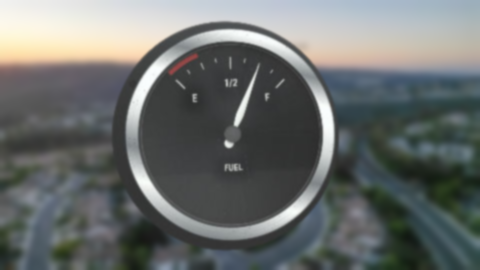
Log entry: 0.75
